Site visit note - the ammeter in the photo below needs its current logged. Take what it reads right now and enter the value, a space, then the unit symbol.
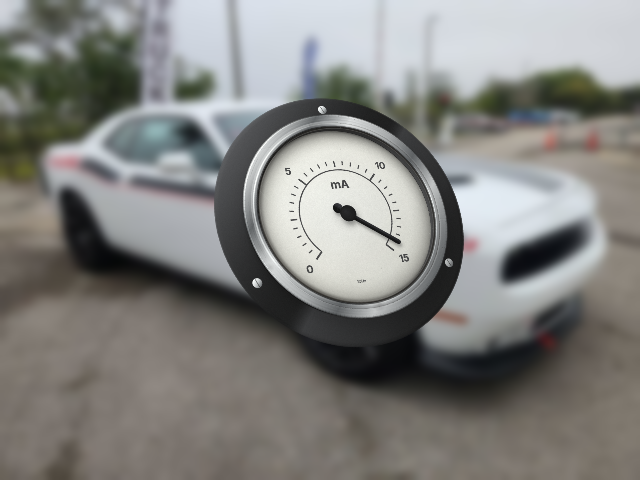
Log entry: 14.5 mA
